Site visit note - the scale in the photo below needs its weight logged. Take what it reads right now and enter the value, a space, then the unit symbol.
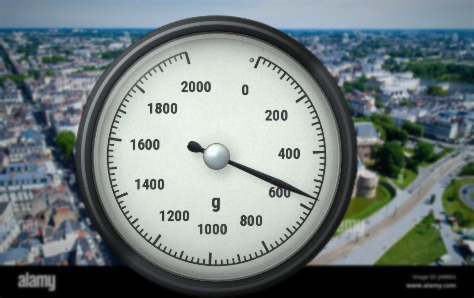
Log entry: 560 g
